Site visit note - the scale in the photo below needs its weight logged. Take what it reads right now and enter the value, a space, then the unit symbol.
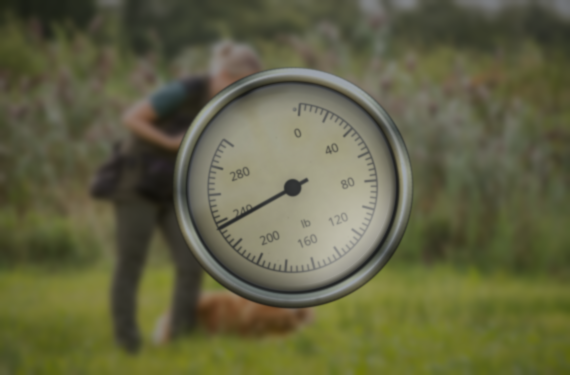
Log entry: 236 lb
